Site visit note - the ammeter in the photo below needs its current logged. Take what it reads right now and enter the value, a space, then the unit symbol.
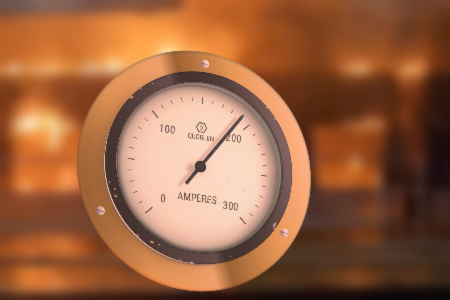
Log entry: 190 A
